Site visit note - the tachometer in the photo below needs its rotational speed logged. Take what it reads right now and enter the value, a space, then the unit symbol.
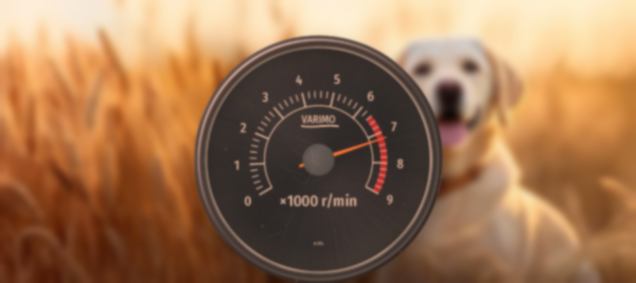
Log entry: 7200 rpm
